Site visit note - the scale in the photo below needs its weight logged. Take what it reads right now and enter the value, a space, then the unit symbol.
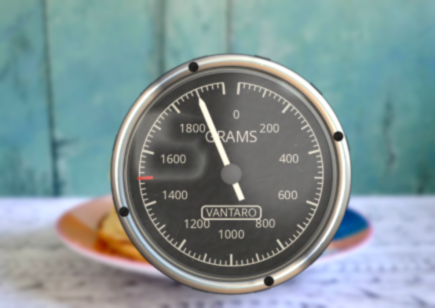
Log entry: 1900 g
